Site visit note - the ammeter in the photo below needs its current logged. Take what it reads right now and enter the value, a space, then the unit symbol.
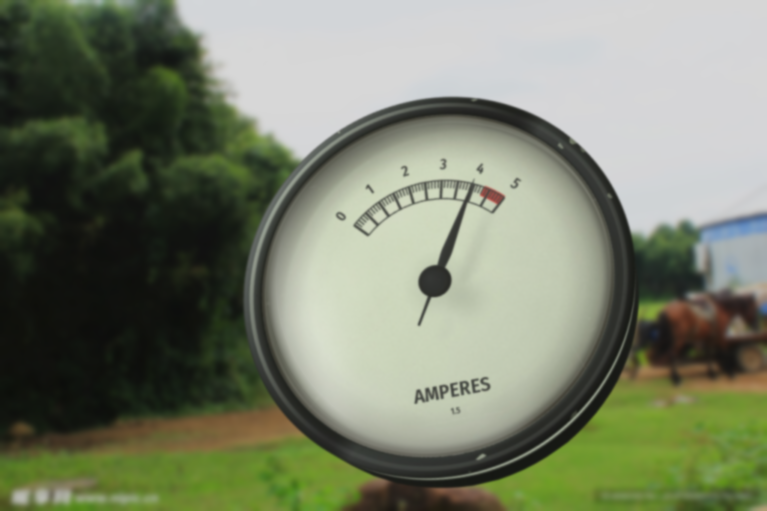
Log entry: 4 A
